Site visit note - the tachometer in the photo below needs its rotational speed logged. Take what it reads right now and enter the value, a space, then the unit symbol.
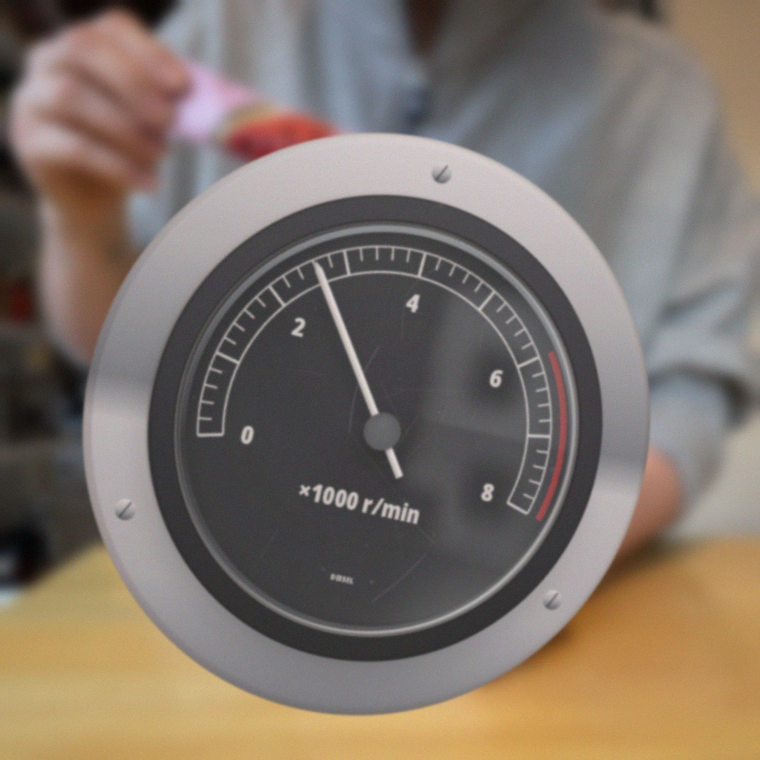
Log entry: 2600 rpm
